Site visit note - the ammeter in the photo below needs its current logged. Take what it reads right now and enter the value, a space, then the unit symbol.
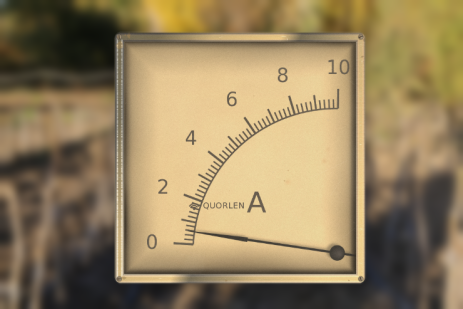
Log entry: 0.6 A
